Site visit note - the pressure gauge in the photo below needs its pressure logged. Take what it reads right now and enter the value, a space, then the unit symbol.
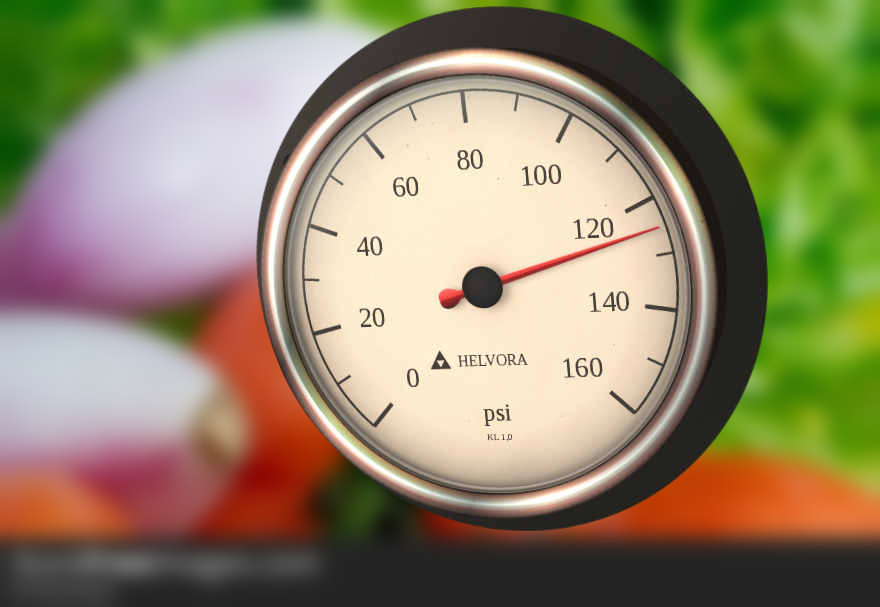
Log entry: 125 psi
